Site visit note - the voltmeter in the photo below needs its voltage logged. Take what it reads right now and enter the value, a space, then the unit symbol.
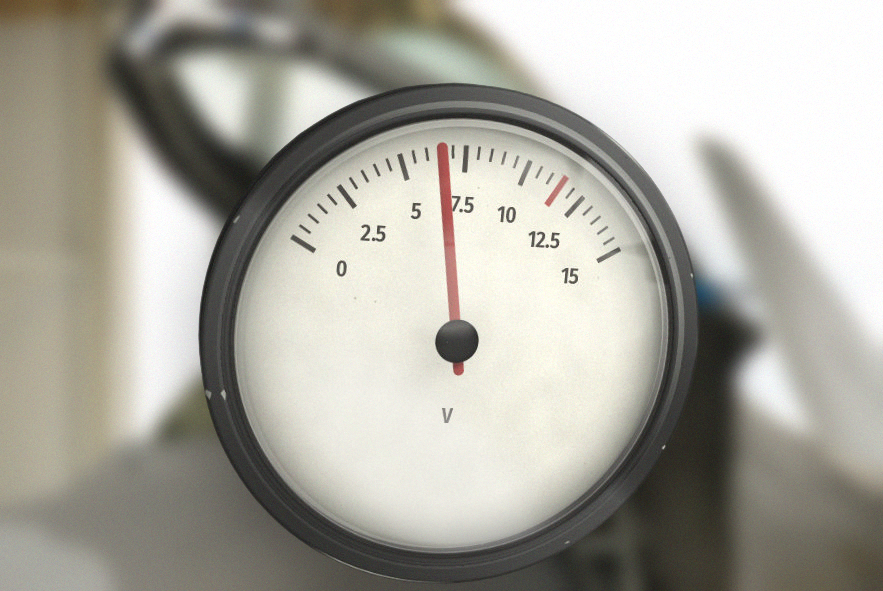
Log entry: 6.5 V
